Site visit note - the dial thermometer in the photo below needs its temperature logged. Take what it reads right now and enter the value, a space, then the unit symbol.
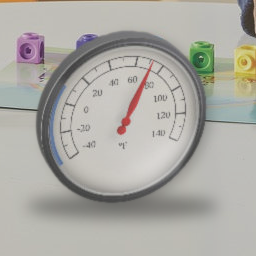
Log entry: 70 °F
